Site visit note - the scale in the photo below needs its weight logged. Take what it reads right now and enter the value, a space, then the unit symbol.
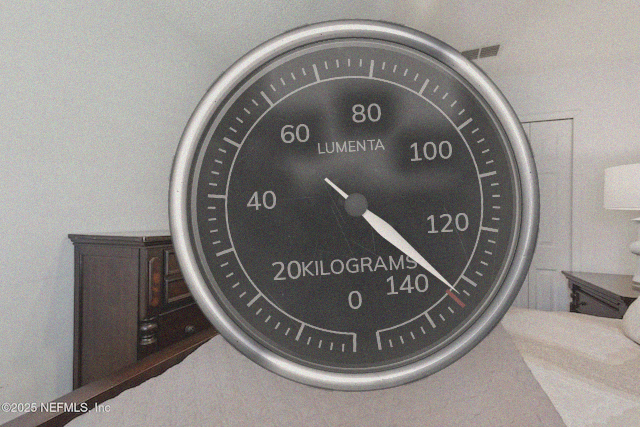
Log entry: 133 kg
